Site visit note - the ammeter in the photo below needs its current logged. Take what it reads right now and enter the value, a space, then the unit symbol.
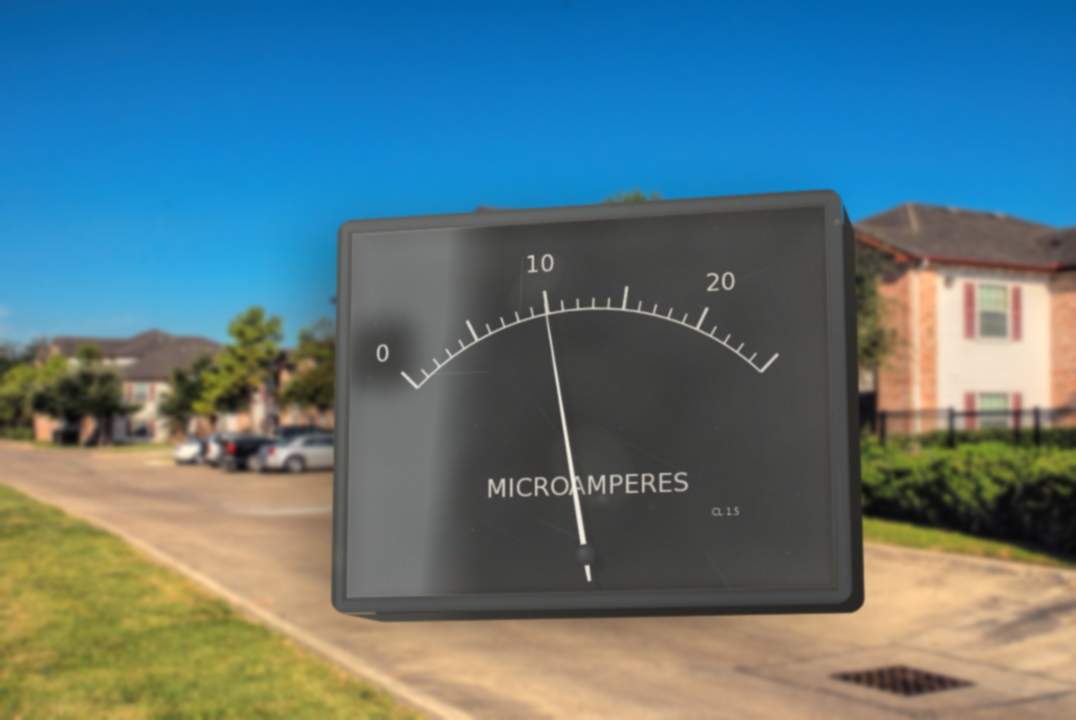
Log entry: 10 µA
